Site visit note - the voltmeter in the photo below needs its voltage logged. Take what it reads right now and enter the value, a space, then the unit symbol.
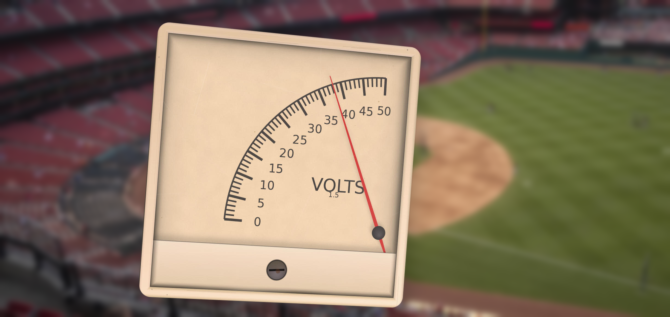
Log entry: 38 V
